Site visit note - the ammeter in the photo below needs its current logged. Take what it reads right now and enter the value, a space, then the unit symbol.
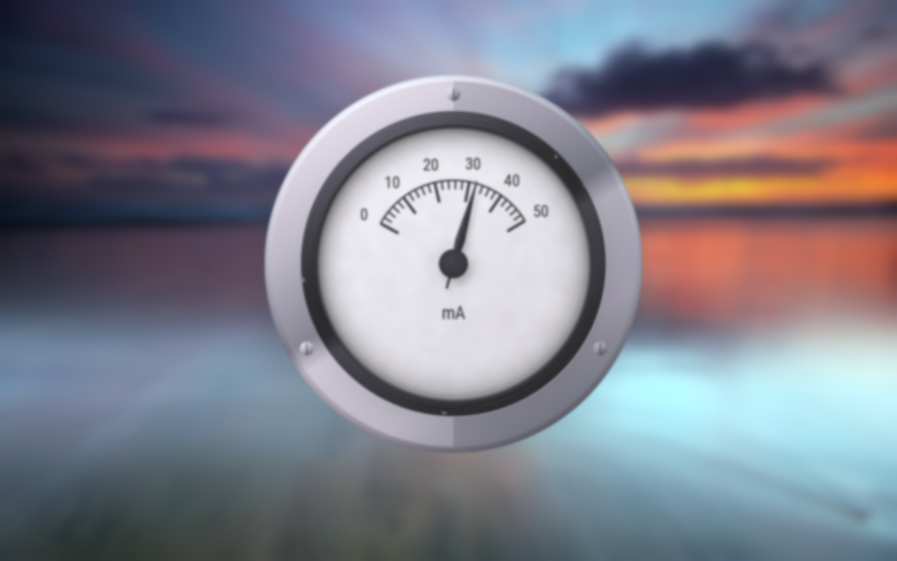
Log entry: 32 mA
